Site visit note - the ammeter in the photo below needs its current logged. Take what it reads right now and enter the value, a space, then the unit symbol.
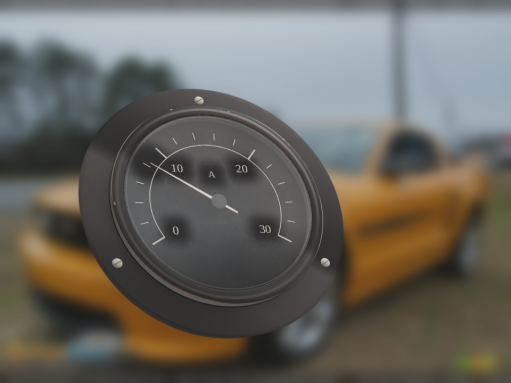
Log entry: 8 A
